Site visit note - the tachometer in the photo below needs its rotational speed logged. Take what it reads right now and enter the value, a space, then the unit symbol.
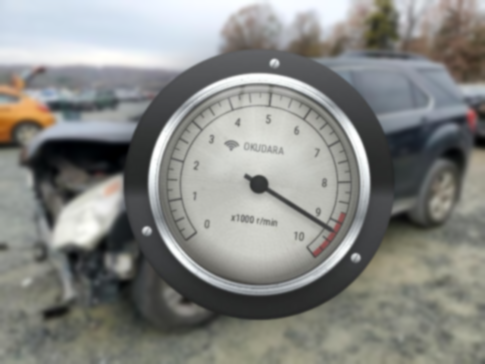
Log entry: 9250 rpm
